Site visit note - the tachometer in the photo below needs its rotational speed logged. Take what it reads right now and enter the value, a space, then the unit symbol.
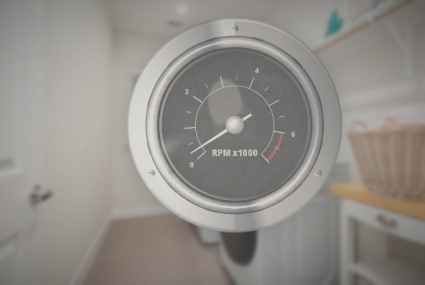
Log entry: 250 rpm
